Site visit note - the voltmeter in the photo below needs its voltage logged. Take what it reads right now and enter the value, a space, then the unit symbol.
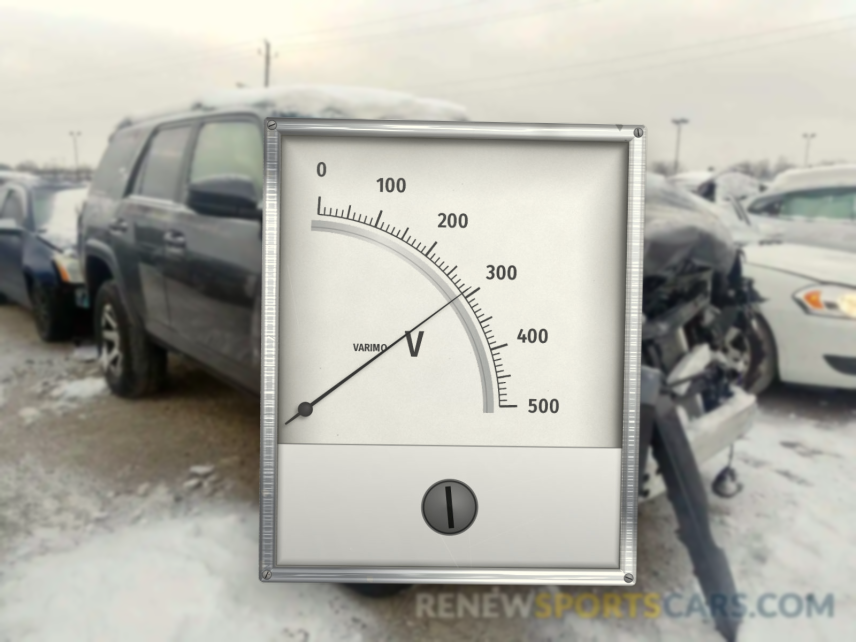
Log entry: 290 V
